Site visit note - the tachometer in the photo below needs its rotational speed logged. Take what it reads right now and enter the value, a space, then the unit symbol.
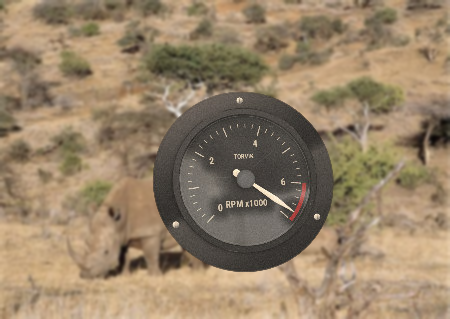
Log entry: 6800 rpm
